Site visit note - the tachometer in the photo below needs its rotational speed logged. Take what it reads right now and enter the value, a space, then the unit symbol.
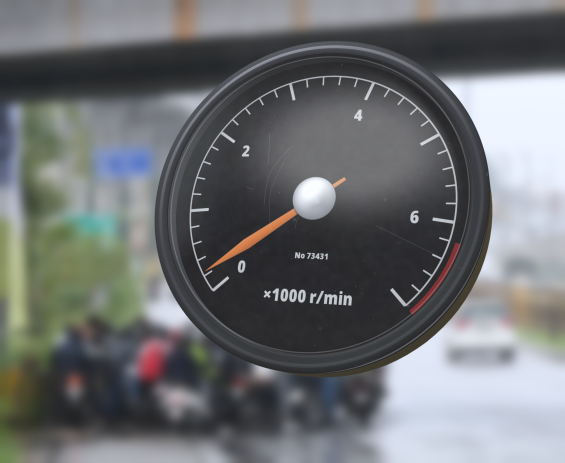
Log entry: 200 rpm
